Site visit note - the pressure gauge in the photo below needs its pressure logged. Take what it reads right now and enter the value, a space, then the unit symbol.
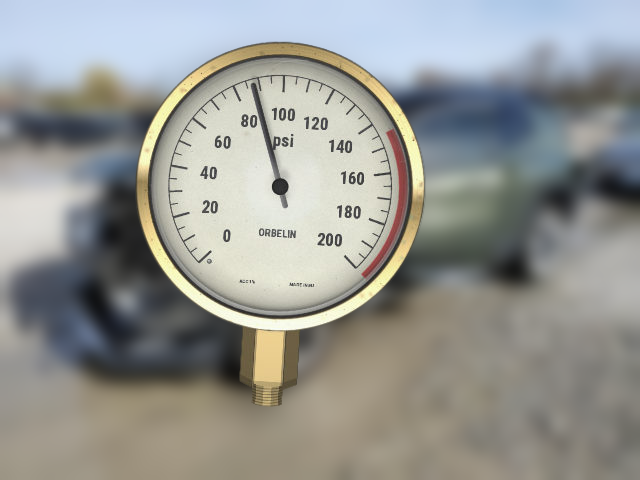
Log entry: 87.5 psi
